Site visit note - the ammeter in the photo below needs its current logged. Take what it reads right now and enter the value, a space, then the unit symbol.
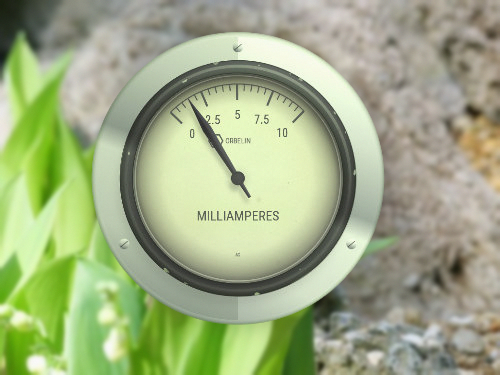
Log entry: 1.5 mA
